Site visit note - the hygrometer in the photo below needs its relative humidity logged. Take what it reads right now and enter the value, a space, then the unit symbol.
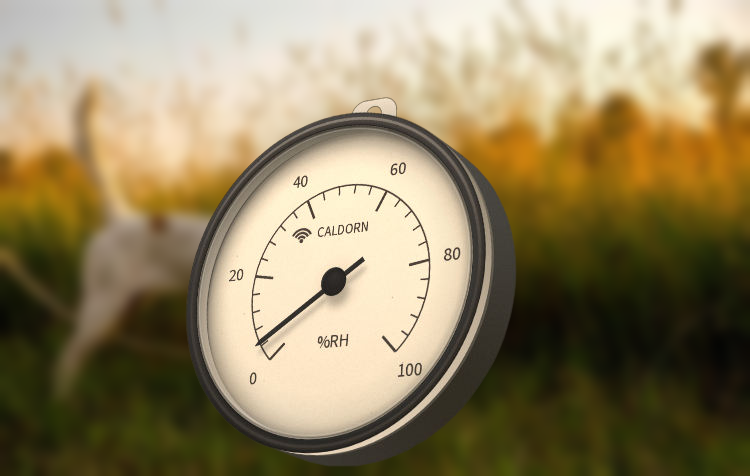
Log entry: 4 %
